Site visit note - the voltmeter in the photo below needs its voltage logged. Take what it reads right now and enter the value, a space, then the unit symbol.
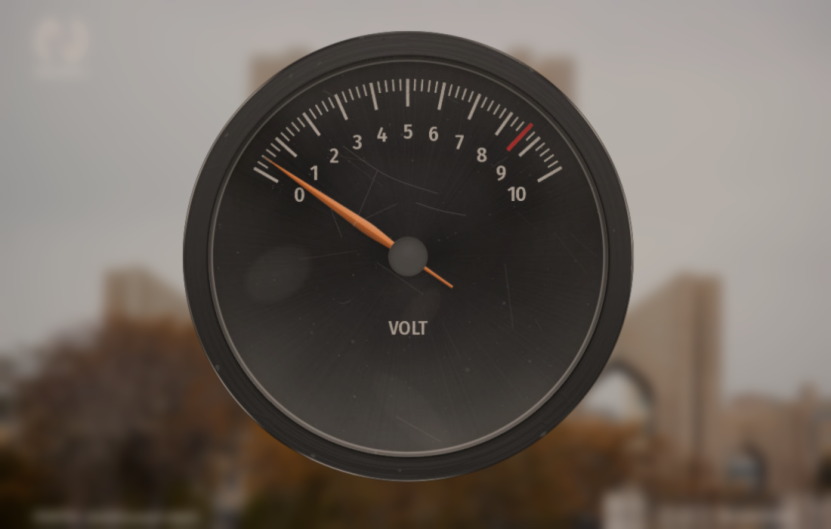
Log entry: 0.4 V
